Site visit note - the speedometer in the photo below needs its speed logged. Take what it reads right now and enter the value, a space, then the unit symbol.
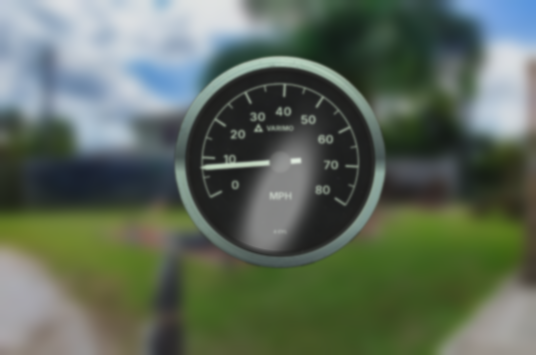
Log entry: 7.5 mph
